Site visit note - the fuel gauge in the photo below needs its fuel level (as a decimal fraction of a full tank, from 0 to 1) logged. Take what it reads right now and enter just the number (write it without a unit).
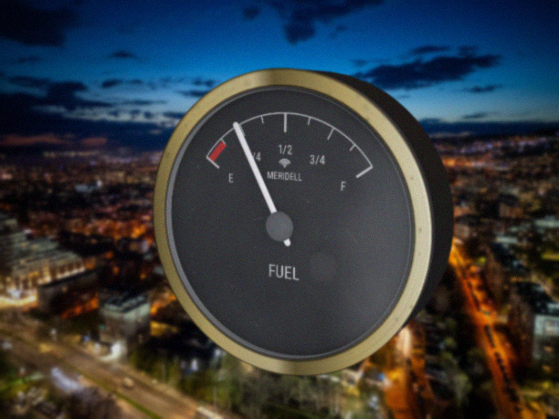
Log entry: 0.25
